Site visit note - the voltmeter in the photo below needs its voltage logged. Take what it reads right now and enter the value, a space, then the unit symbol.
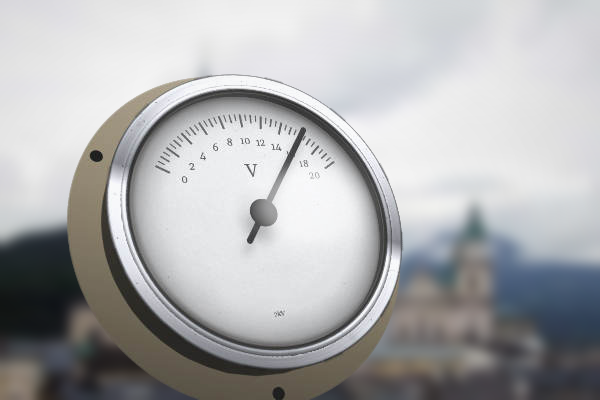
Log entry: 16 V
